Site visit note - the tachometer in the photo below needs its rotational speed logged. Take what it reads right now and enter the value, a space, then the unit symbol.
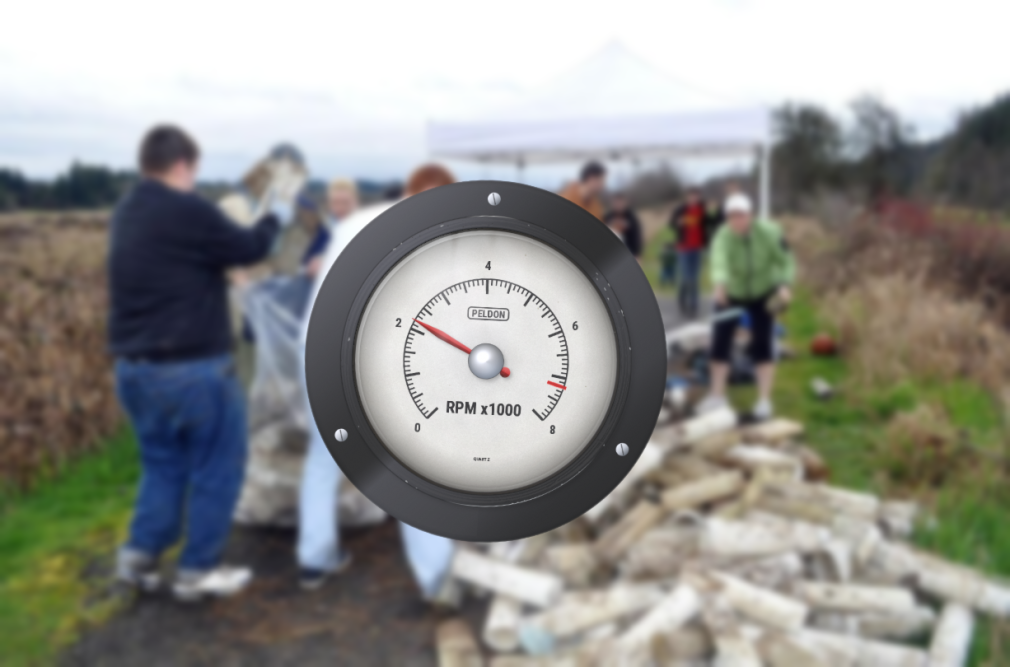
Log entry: 2200 rpm
